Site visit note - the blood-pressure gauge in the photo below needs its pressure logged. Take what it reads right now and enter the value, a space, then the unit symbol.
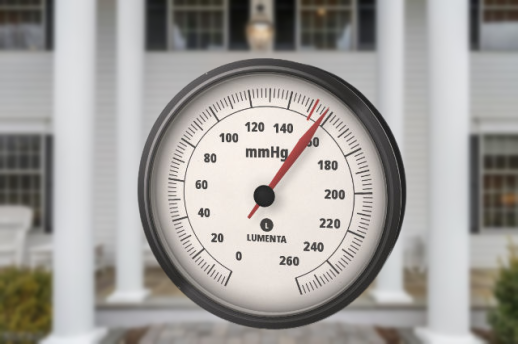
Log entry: 158 mmHg
